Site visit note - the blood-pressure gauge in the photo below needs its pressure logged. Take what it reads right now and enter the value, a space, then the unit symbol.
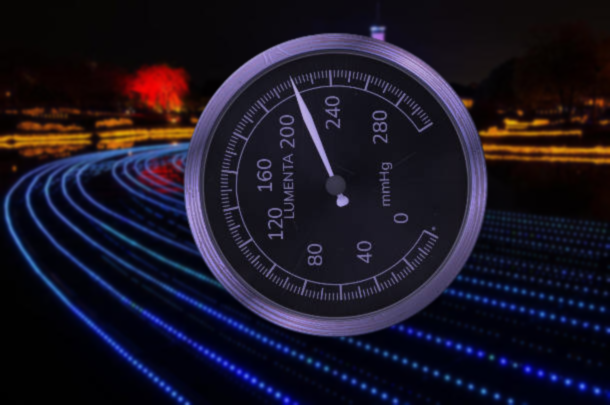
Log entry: 220 mmHg
